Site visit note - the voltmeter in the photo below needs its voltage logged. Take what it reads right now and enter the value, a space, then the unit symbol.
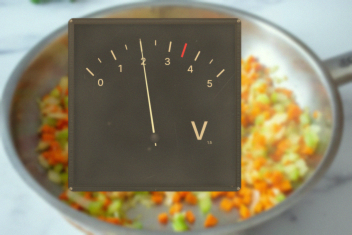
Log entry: 2 V
